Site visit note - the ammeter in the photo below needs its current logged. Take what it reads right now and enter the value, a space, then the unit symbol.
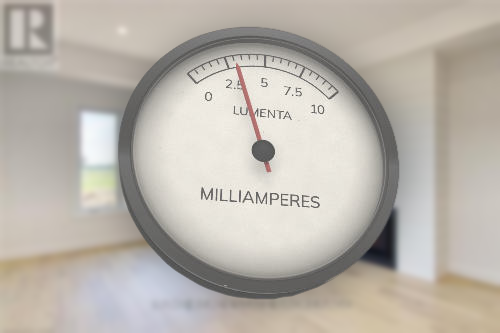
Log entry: 3 mA
